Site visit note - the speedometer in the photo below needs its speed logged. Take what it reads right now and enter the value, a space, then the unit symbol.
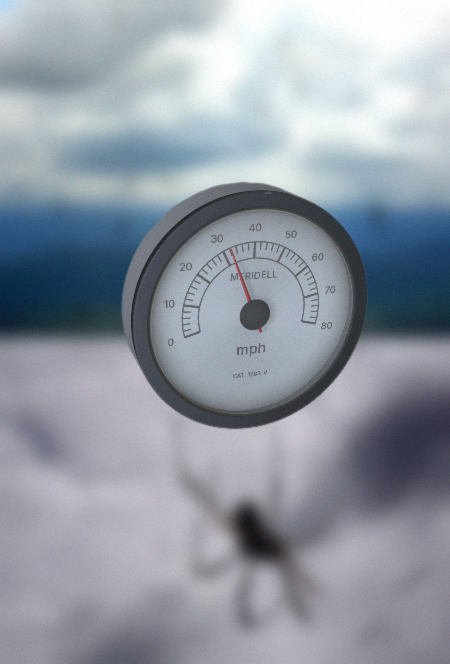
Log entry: 32 mph
